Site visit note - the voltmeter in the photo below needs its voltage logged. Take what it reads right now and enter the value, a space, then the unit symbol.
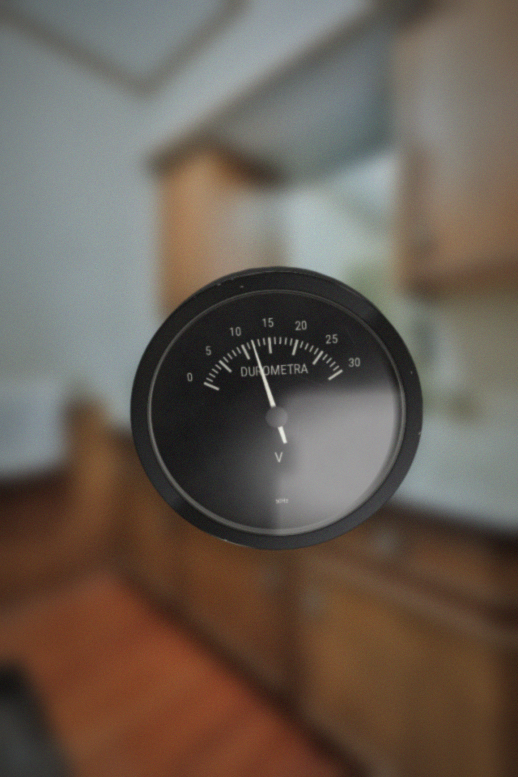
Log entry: 12 V
